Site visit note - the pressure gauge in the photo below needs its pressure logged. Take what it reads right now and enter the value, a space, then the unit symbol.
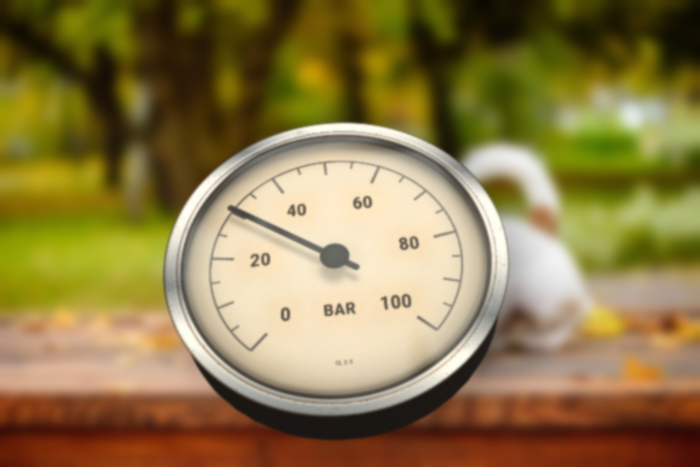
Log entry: 30 bar
